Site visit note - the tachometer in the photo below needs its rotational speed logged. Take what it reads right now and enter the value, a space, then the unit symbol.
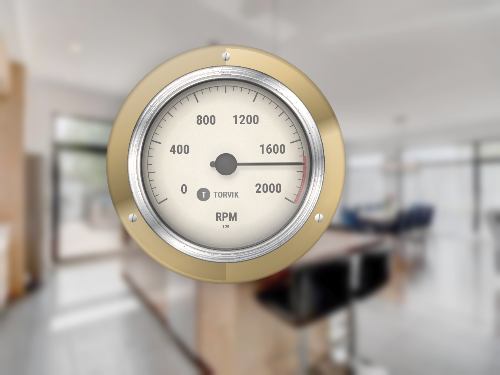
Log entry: 1750 rpm
